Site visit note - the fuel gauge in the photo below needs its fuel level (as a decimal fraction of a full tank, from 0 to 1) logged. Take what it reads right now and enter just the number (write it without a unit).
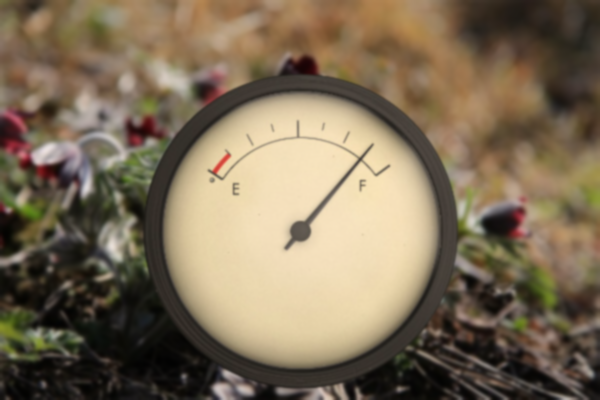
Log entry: 0.875
